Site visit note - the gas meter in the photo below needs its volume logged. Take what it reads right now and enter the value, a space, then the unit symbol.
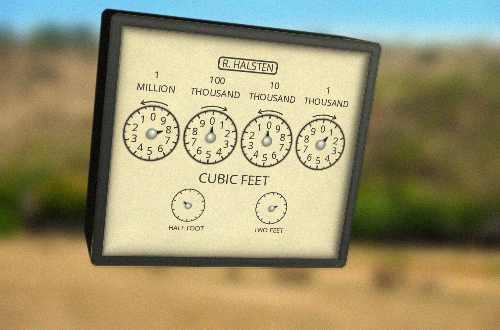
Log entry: 800100 ft³
